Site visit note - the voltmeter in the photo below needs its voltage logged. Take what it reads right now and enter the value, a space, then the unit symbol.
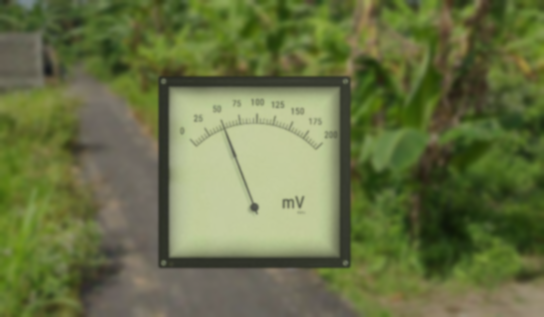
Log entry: 50 mV
